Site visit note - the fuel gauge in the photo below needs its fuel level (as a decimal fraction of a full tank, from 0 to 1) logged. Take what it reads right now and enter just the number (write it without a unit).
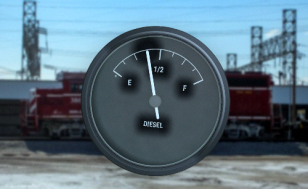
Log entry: 0.375
